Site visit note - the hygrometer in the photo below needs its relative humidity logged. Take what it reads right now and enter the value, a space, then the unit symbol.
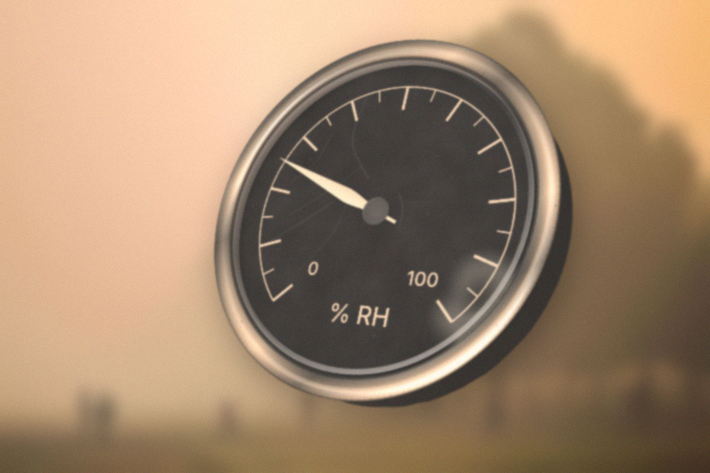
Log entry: 25 %
